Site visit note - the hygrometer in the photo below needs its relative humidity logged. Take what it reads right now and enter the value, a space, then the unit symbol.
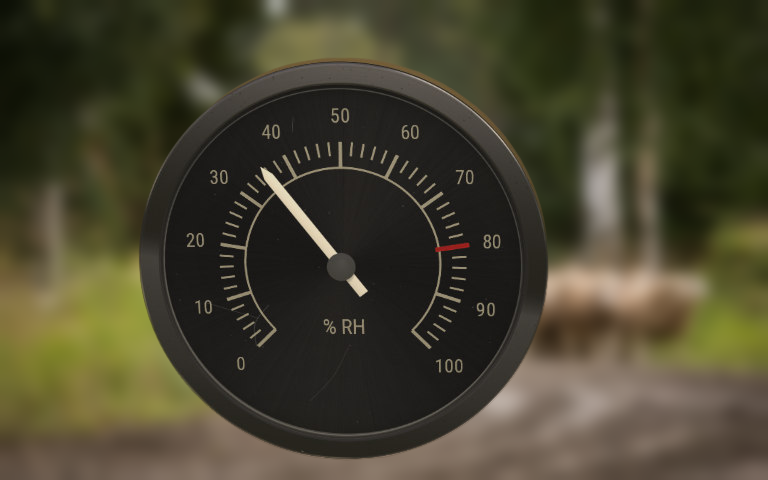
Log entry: 36 %
